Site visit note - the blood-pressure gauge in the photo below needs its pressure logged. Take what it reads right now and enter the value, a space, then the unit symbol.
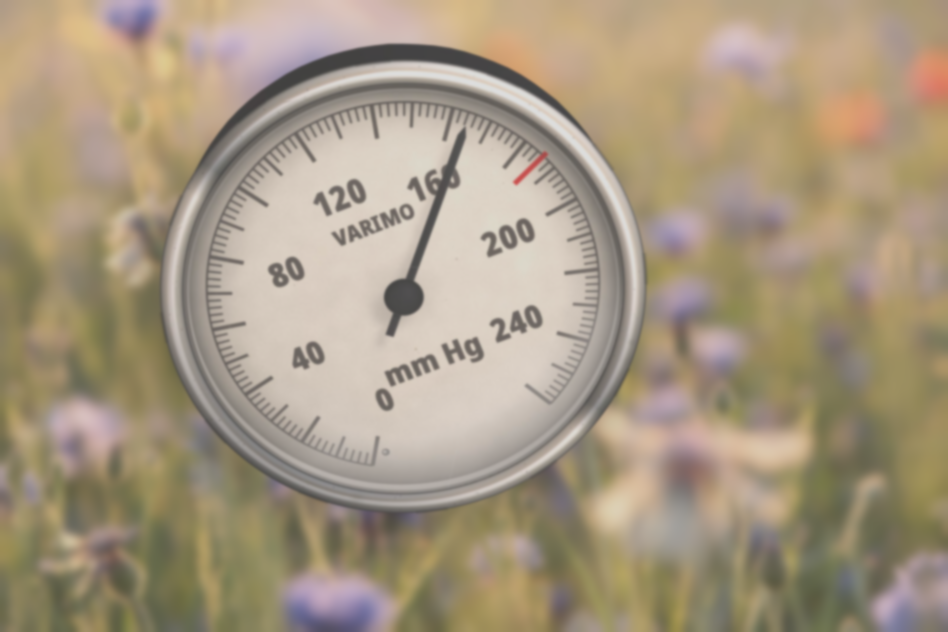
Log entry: 164 mmHg
